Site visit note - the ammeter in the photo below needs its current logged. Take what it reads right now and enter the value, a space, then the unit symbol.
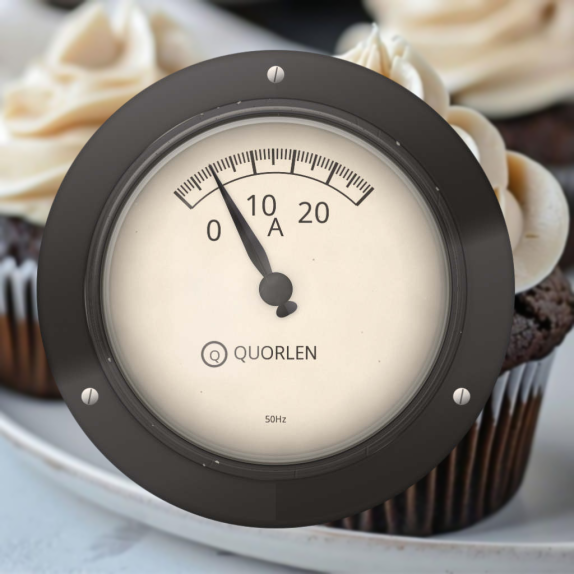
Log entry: 5 A
